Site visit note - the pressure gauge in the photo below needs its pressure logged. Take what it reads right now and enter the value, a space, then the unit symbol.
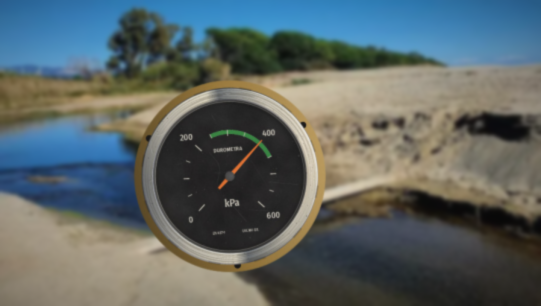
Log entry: 400 kPa
